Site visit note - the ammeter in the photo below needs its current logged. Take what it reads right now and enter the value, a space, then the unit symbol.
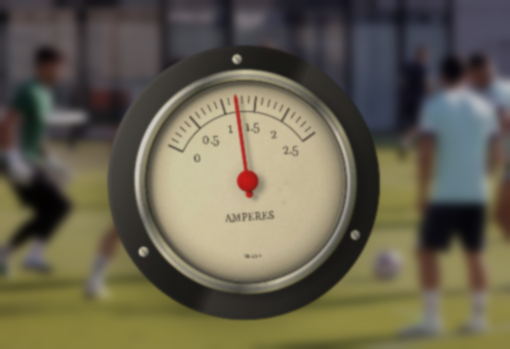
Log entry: 1.2 A
